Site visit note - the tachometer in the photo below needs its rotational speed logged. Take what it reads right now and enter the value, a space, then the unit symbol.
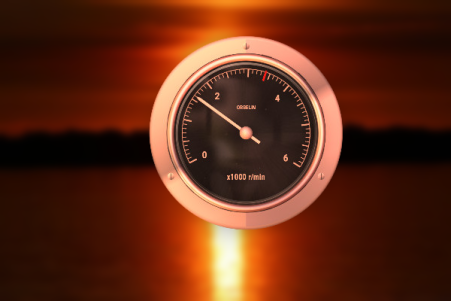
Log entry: 1600 rpm
